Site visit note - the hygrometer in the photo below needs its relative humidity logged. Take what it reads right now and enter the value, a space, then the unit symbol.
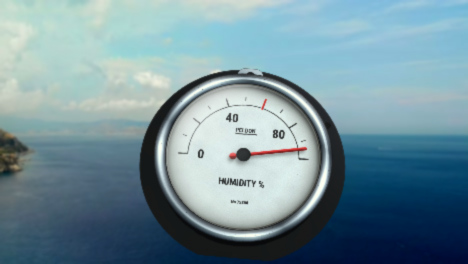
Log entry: 95 %
